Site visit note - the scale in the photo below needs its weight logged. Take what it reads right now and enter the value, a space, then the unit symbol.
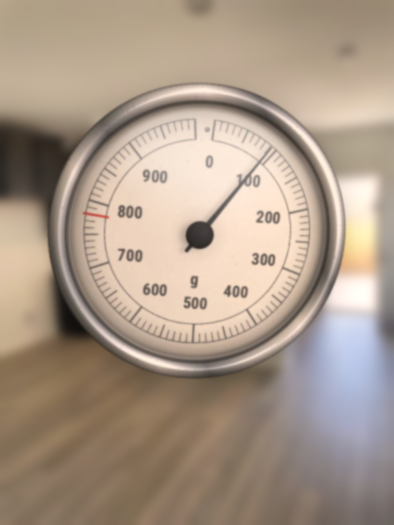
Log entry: 90 g
